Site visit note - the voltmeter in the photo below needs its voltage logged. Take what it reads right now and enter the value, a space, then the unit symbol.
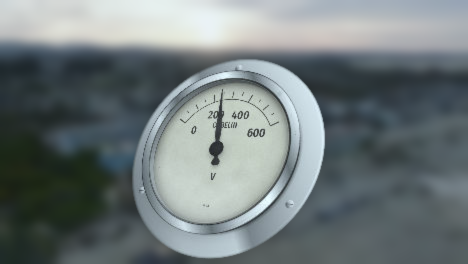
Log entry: 250 V
